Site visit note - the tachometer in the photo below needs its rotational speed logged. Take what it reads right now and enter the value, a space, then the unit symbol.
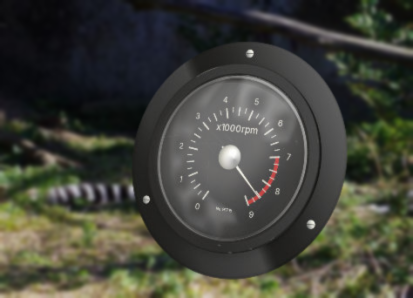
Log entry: 8500 rpm
